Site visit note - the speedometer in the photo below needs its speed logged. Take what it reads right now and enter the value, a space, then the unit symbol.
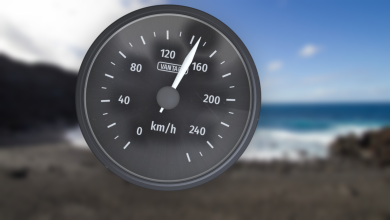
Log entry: 145 km/h
